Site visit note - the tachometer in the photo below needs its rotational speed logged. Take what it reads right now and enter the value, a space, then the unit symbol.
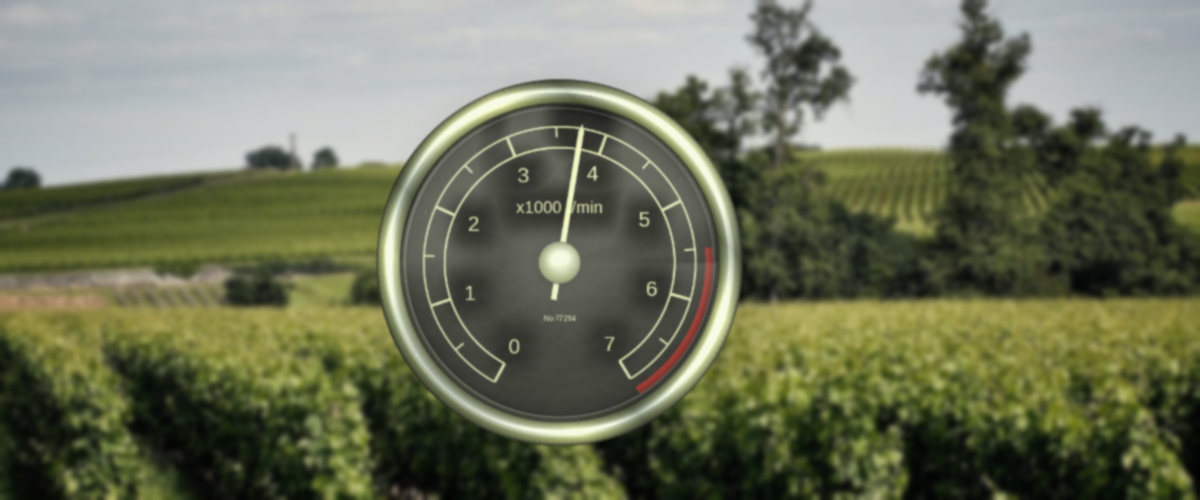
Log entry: 3750 rpm
